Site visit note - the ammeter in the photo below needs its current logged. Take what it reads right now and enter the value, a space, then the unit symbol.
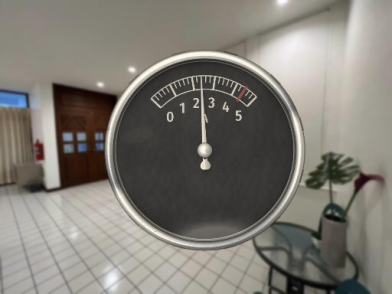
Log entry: 2.4 A
